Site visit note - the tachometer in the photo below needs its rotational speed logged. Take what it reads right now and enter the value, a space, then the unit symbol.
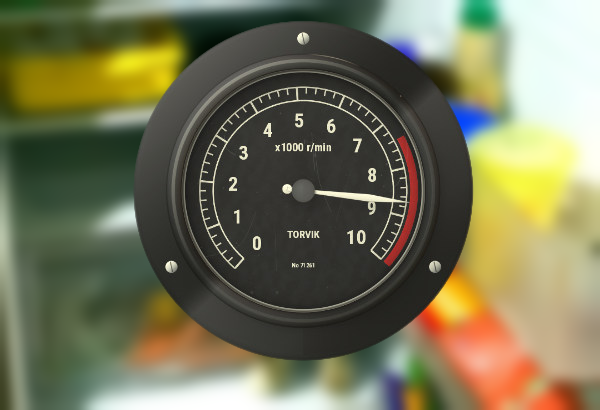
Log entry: 8700 rpm
